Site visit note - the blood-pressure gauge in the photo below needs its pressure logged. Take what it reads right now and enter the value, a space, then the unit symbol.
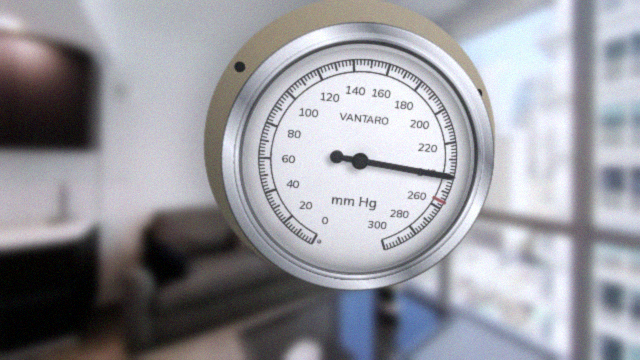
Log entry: 240 mmHg
